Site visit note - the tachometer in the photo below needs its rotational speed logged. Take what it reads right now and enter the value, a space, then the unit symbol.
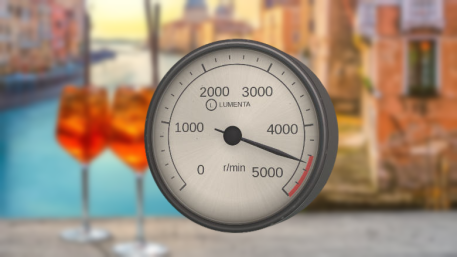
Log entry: 4500 rpm
